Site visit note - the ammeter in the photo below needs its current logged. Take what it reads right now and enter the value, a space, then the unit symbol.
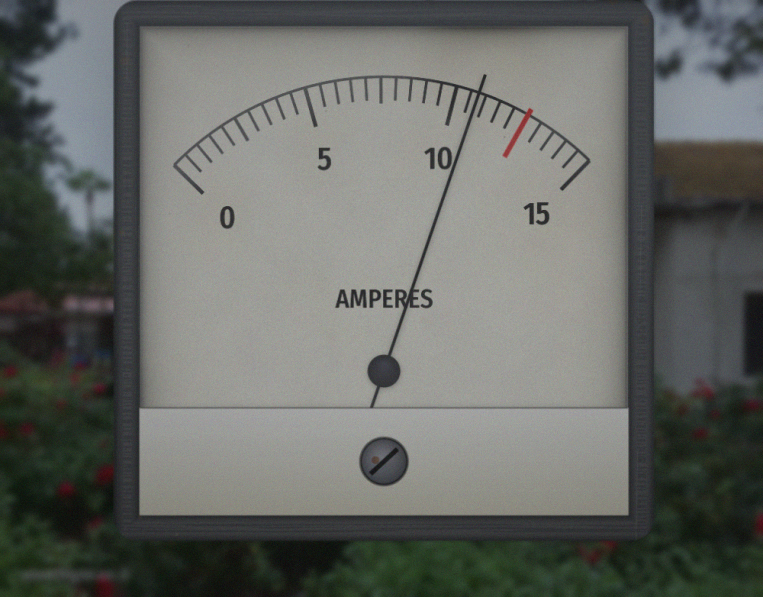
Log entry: 10.75 A
